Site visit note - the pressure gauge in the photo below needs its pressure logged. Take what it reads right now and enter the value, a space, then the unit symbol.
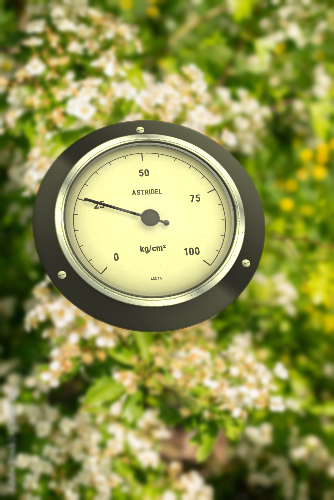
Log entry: 25 kg/cm²
